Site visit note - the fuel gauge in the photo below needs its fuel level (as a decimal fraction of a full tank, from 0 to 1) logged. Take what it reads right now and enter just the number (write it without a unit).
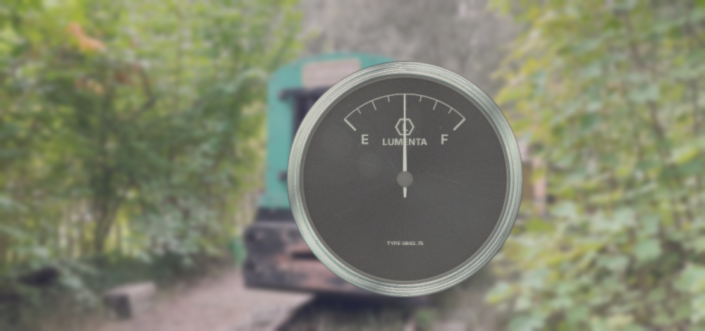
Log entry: 0.5
